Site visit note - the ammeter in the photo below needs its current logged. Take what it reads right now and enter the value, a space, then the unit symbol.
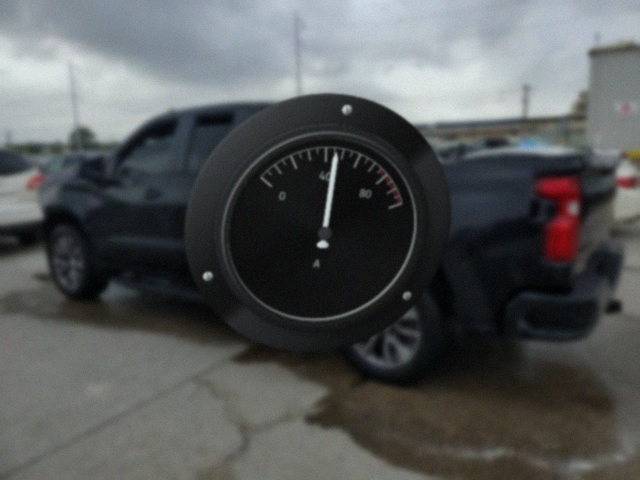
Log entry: 45 A
